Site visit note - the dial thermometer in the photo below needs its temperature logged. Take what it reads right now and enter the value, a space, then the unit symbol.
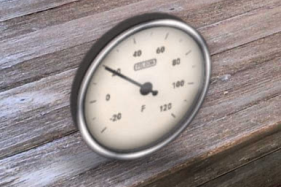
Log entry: 20 °F
